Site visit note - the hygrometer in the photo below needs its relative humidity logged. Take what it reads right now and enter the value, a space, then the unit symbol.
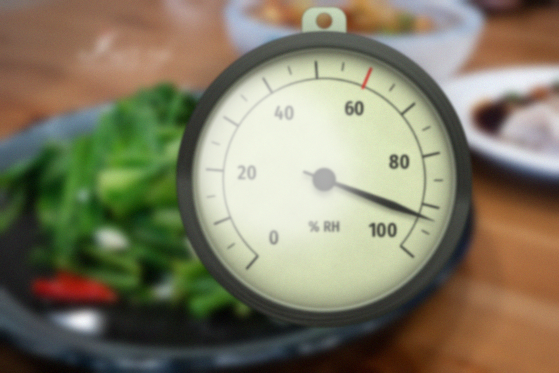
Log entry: 92.5 %
